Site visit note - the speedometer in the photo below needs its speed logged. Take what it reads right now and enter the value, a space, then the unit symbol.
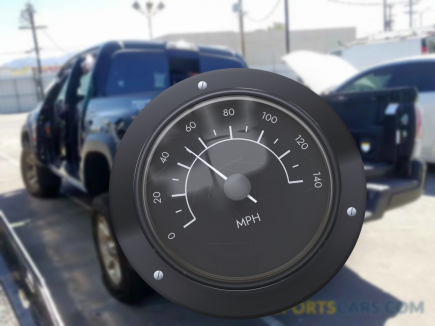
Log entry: 50 mph
